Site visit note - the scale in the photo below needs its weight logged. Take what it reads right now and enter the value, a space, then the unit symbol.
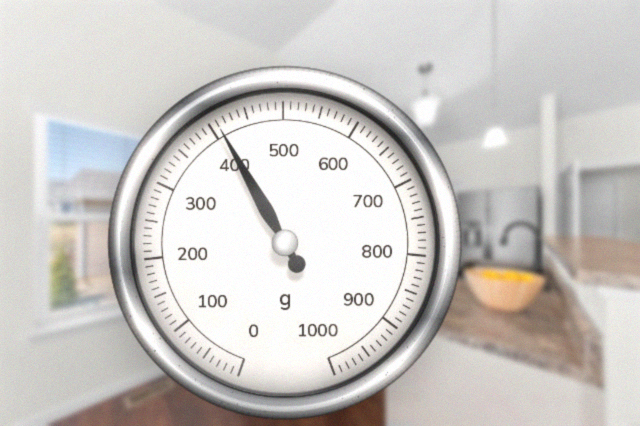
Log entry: 410 g
